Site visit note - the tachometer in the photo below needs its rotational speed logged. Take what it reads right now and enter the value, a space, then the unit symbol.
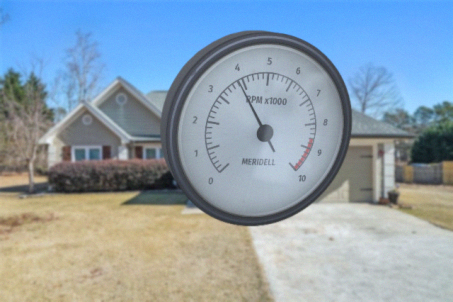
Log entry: 3800 rpm
